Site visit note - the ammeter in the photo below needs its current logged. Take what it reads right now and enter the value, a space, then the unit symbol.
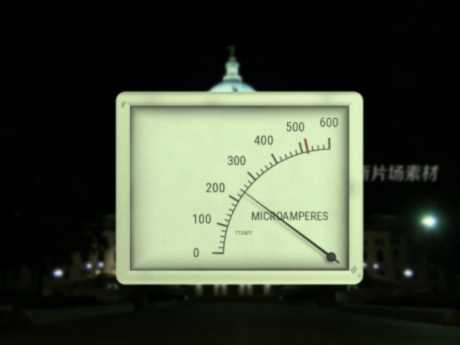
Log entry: 240 µA
